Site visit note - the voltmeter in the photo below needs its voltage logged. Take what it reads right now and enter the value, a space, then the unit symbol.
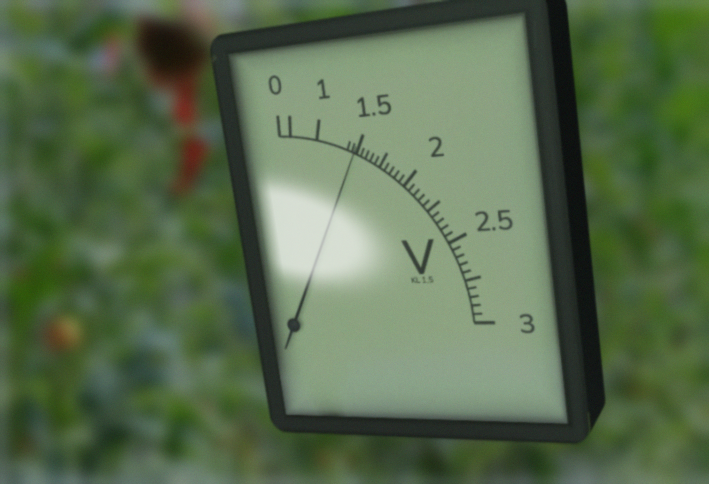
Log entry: 1.5 V
